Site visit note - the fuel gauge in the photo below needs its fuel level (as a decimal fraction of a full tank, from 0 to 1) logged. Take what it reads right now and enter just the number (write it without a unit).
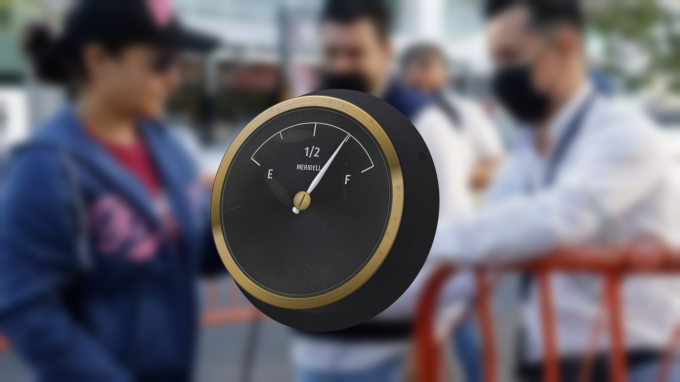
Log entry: 0.75
